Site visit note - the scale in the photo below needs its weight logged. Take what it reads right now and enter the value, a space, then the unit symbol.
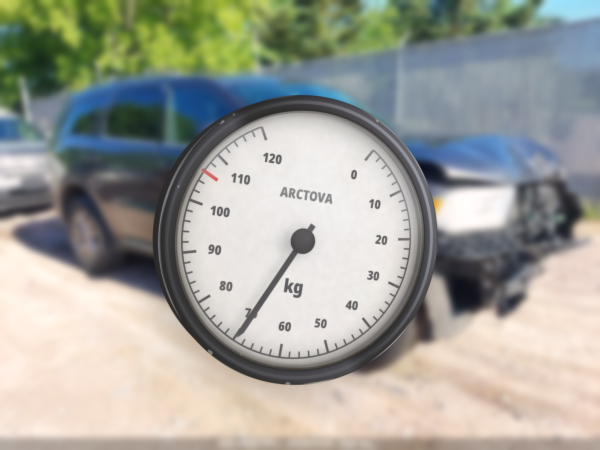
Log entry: 70 kg
